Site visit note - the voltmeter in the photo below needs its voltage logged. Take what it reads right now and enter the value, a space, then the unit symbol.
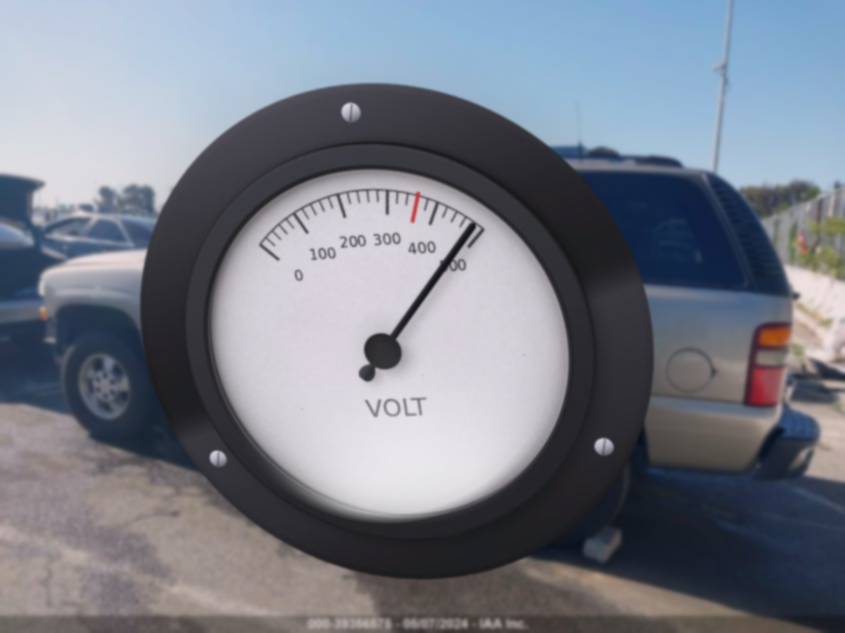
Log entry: 480 V
